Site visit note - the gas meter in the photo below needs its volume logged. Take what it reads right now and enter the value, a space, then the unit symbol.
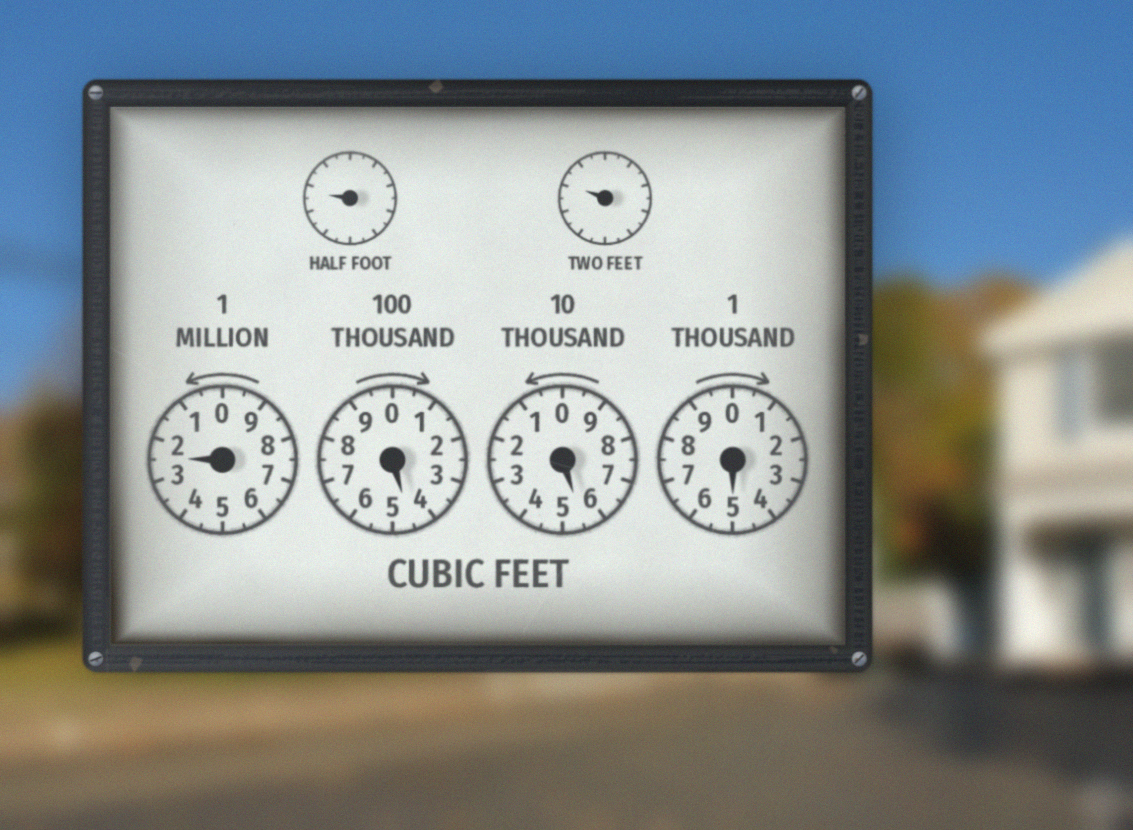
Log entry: 245500 ft³
